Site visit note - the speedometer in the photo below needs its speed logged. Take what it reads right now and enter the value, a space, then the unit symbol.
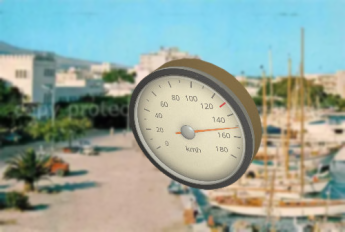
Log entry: 150 km/h
